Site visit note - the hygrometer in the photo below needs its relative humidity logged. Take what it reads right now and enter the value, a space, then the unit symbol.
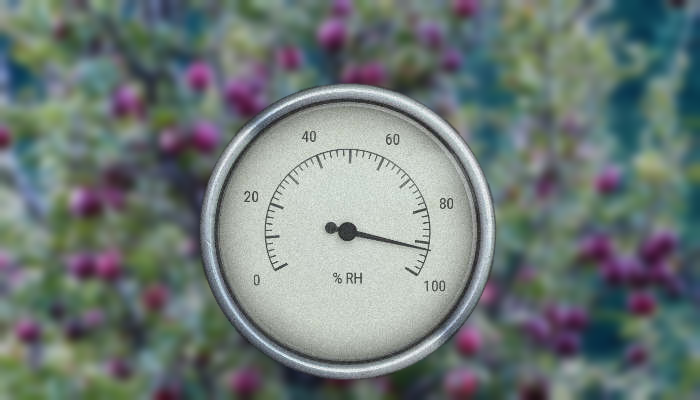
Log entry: 92 %
